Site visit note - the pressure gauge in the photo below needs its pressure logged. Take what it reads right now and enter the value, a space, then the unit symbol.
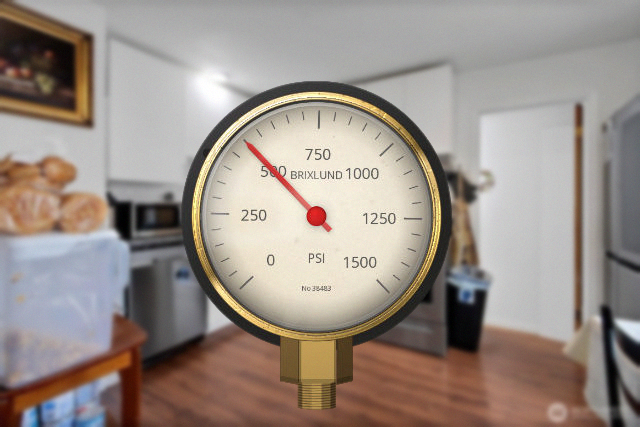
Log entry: 500 psi
